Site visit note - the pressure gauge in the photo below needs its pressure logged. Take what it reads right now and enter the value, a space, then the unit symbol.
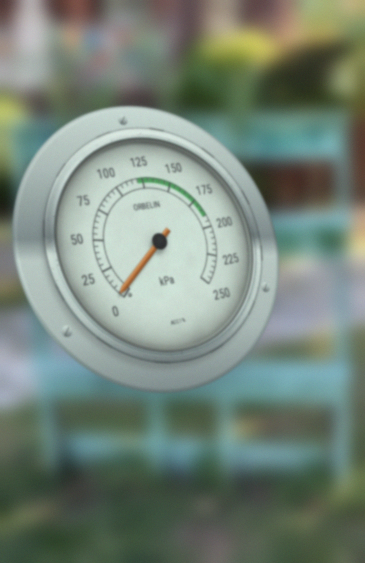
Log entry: 5 kPa
